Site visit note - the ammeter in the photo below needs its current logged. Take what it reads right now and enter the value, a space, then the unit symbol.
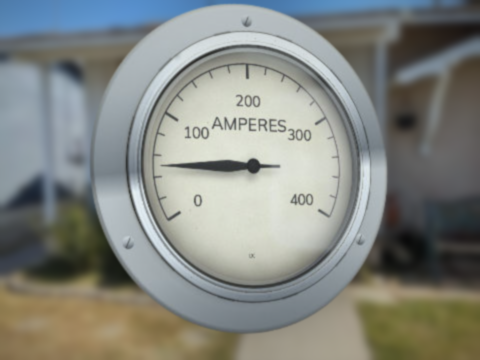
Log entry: 50 A
